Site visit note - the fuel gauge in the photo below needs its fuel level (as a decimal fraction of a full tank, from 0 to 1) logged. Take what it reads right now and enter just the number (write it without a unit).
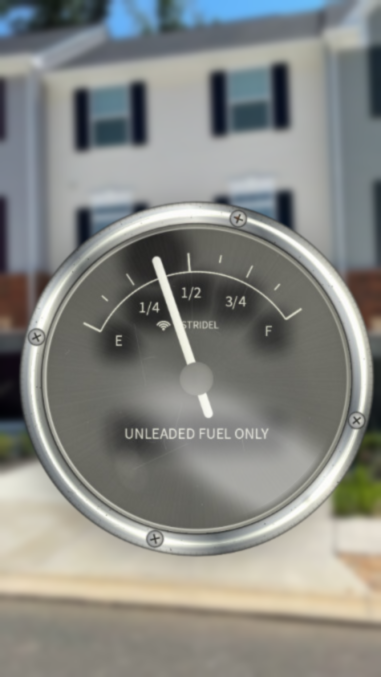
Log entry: 0.375
